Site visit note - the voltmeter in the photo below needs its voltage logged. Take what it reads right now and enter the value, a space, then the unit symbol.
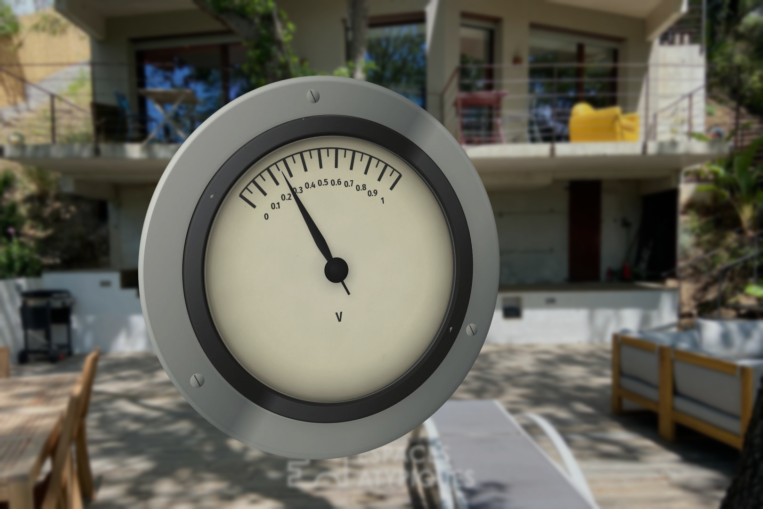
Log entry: 0.25 V
